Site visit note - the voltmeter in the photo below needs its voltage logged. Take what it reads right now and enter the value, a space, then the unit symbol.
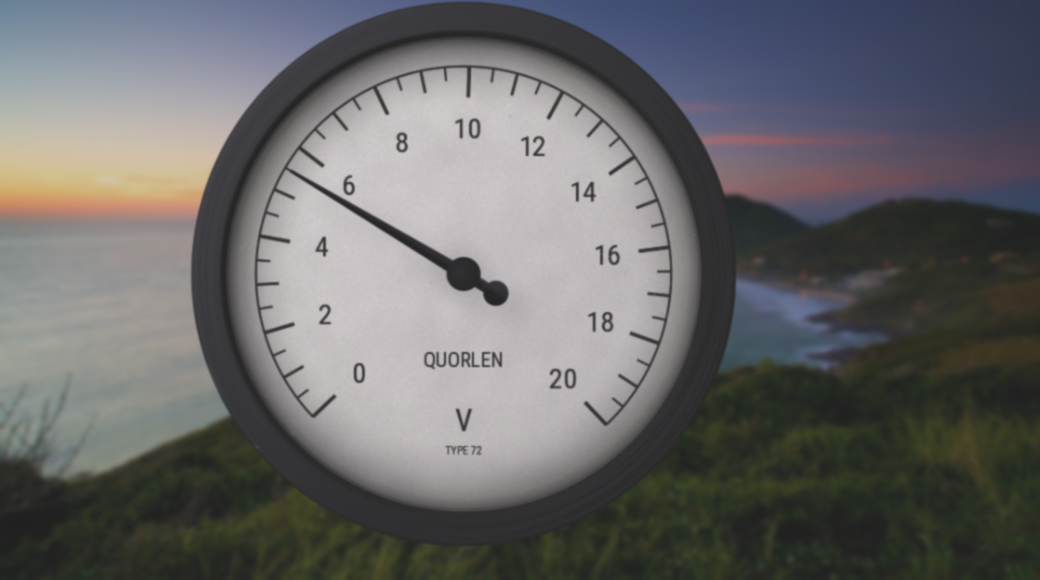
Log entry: 5.5 V
